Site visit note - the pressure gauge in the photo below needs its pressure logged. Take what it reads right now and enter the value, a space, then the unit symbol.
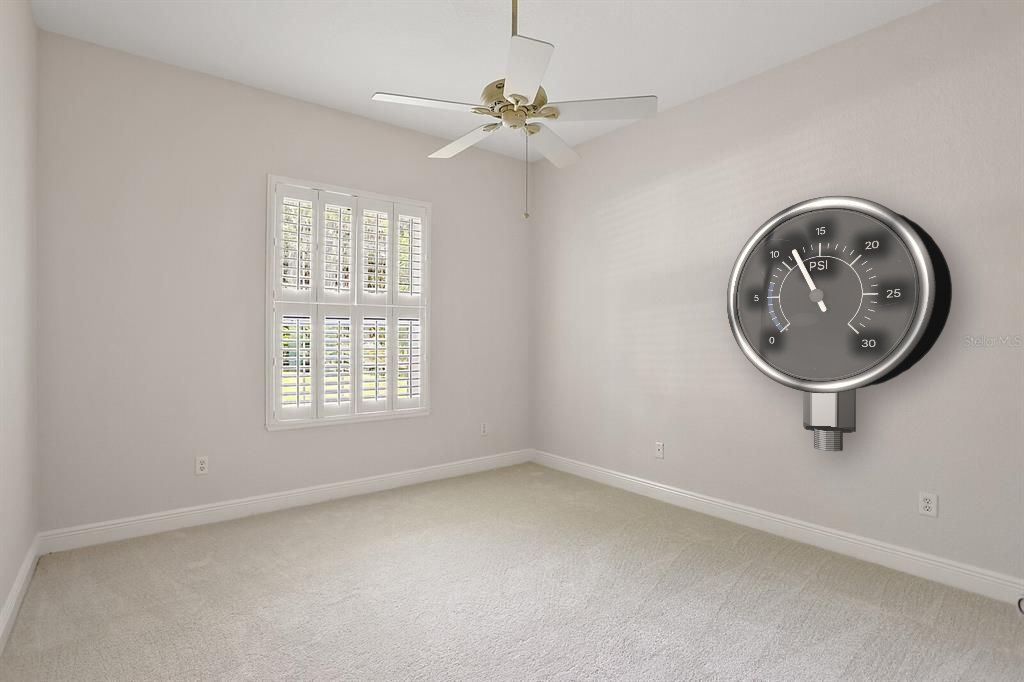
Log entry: 12 psi
